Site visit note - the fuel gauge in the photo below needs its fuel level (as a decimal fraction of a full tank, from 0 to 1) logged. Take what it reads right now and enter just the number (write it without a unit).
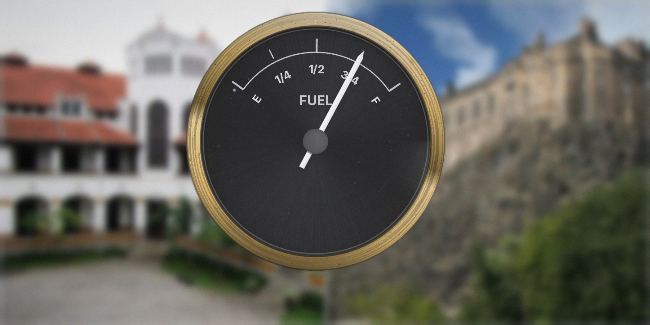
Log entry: 0.75
